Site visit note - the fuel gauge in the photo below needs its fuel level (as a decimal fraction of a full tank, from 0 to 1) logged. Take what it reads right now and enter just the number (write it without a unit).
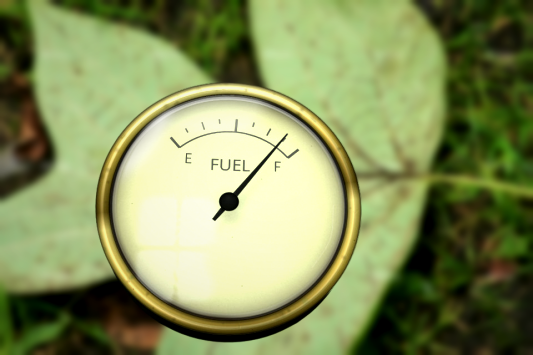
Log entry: 0.875
